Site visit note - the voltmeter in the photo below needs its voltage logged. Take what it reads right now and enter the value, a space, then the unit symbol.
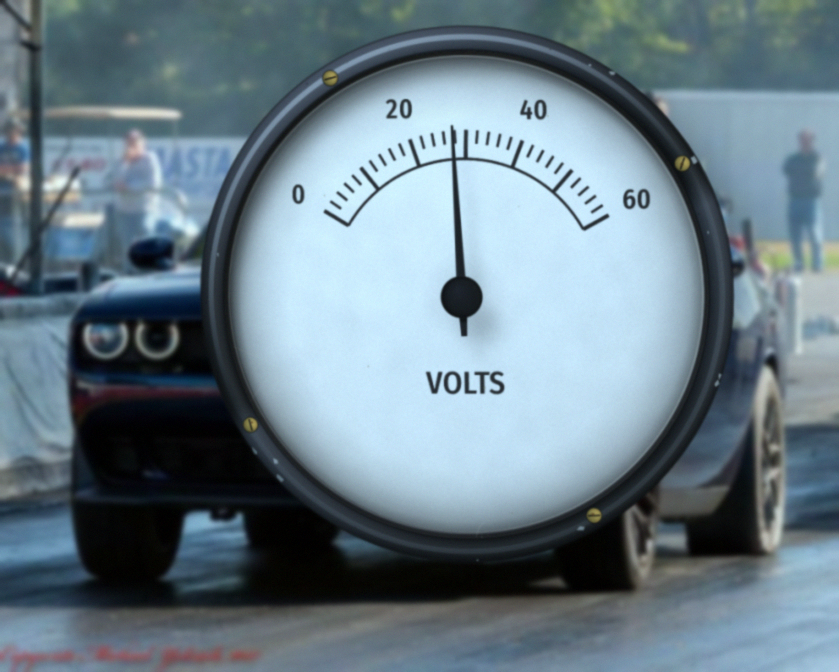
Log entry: 28 V
